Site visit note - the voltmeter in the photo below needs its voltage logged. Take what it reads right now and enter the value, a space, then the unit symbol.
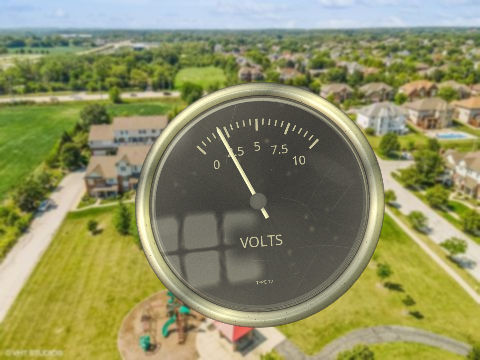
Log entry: 2 V
